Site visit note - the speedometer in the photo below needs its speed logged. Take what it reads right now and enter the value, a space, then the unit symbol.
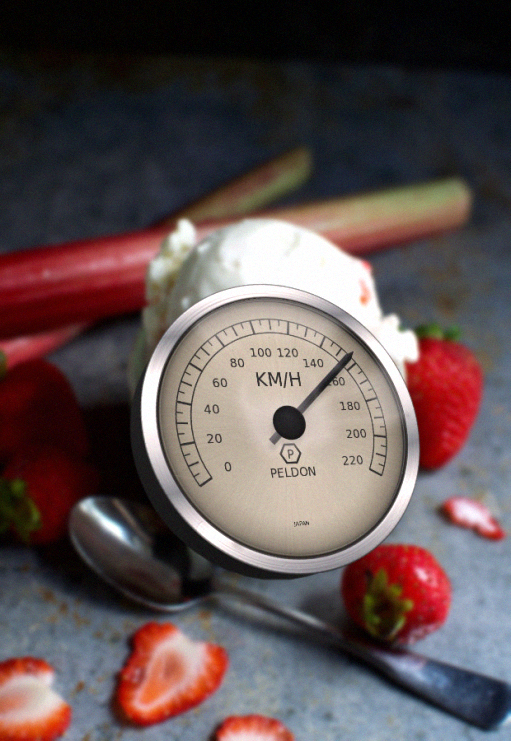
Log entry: 155 km/h
